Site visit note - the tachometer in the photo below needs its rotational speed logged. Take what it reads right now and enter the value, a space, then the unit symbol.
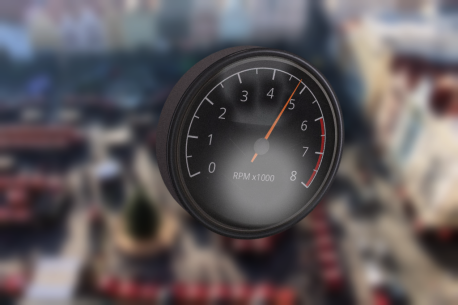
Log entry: 4750 rpm
